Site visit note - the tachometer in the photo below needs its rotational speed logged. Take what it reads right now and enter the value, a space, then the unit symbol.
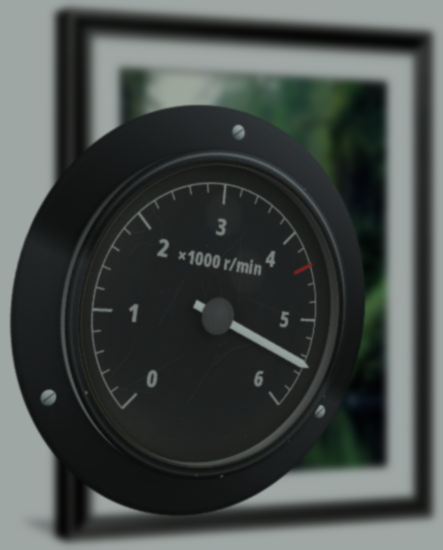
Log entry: 5500 rpm
